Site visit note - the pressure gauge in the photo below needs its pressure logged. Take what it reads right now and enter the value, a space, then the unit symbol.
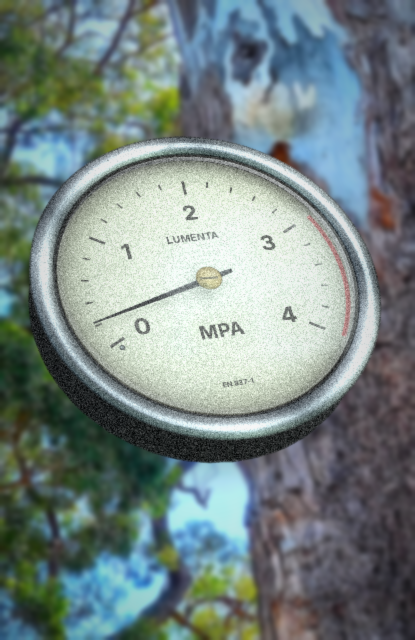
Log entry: 0.2 MPa
